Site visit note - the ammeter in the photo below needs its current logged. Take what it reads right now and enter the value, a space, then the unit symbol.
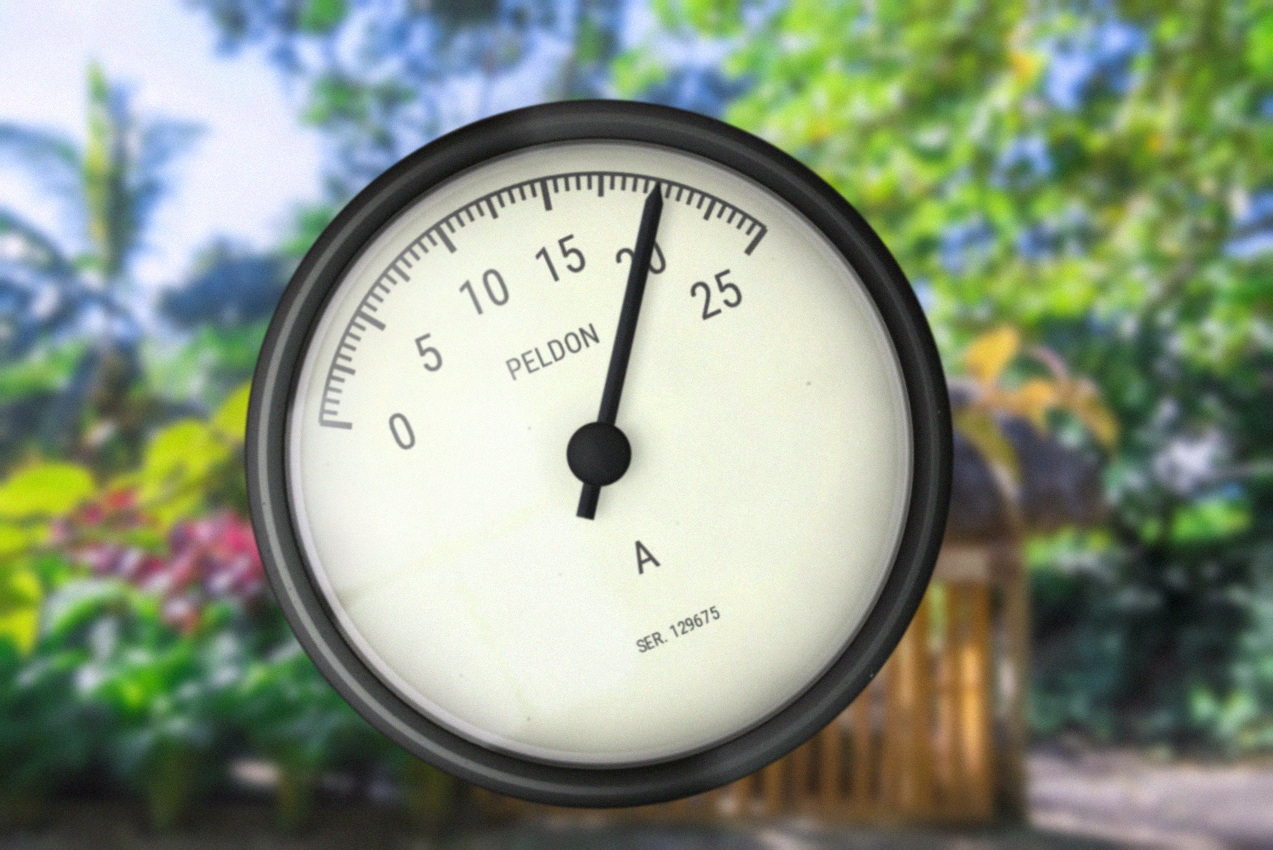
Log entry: 20 A
